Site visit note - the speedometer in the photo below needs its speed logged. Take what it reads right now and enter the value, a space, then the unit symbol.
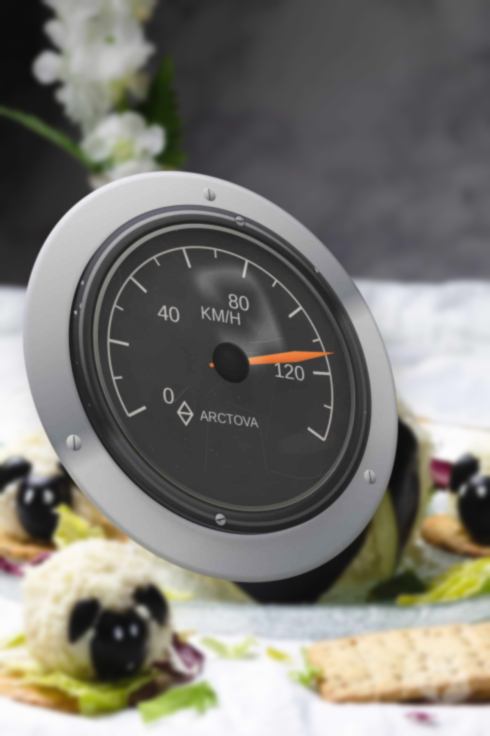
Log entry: 115 km/h
